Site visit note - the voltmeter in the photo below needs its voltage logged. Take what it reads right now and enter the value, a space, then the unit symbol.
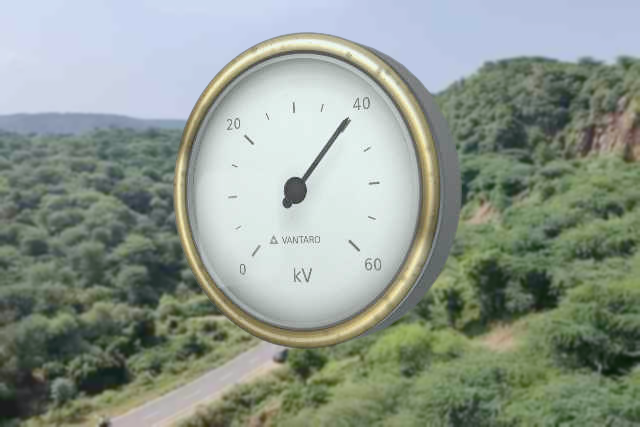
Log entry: 40 kV
